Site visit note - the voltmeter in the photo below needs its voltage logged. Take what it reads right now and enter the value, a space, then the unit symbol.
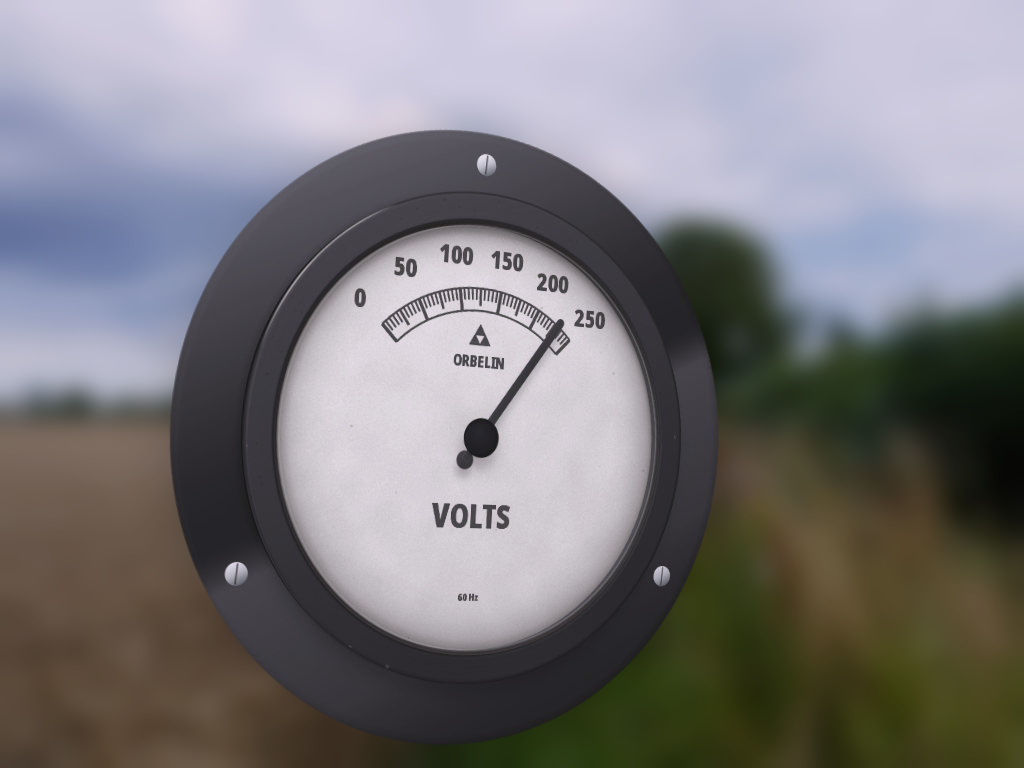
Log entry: 225 V
